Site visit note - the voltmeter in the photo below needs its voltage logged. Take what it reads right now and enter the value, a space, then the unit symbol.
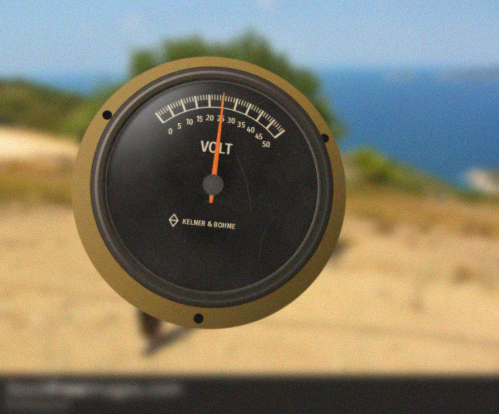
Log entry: 25 V
